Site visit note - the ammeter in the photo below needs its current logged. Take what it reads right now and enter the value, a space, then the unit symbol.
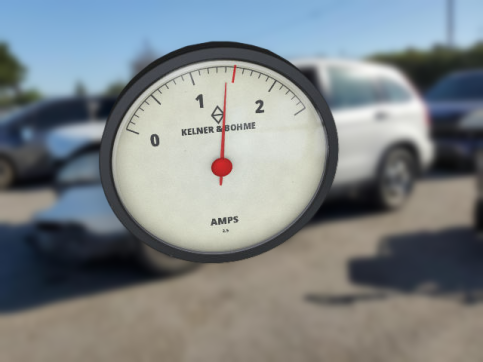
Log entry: 1.4 A
